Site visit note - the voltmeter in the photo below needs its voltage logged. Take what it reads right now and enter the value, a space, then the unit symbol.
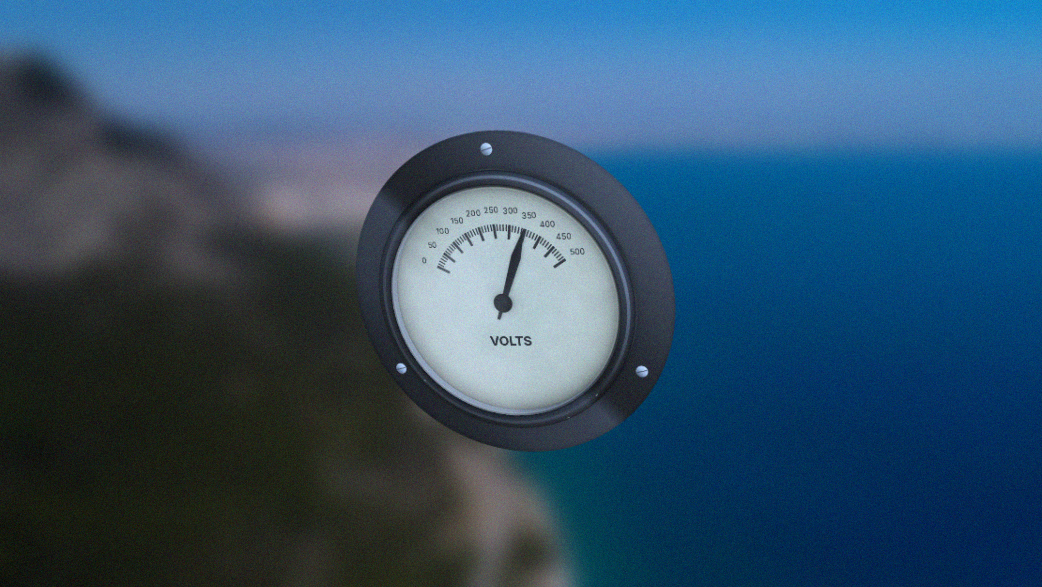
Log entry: 350 V
